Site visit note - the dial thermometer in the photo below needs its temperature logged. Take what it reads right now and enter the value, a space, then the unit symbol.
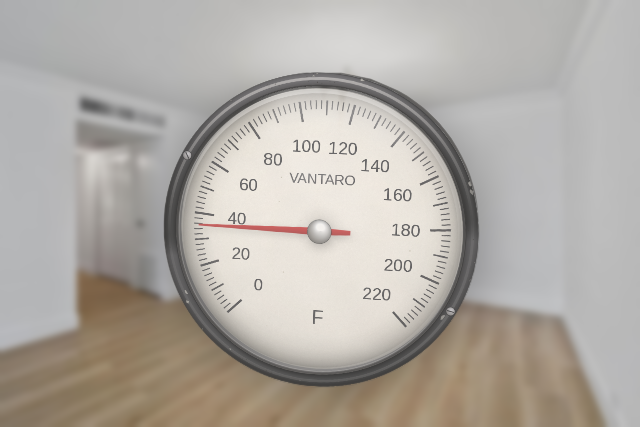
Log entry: 36 °F
